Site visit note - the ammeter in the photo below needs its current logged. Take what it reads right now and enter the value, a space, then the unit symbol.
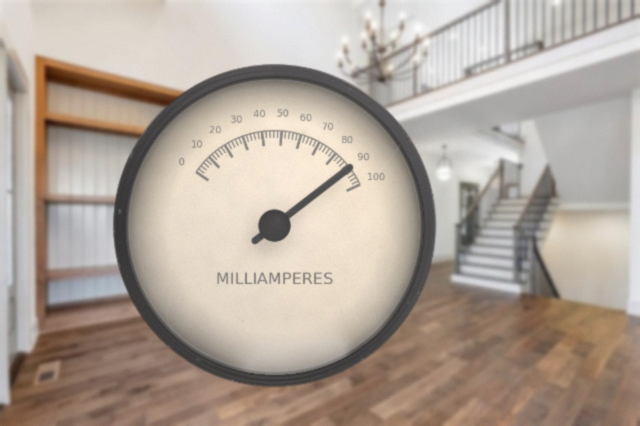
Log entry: 90 mA
